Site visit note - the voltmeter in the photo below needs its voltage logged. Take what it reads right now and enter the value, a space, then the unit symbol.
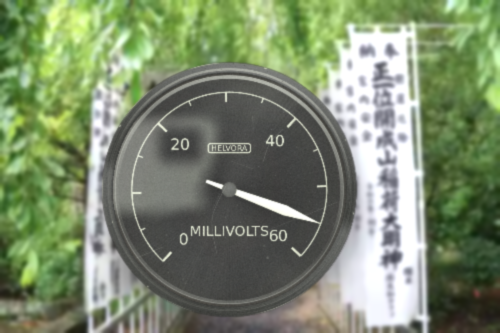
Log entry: 55 mV
